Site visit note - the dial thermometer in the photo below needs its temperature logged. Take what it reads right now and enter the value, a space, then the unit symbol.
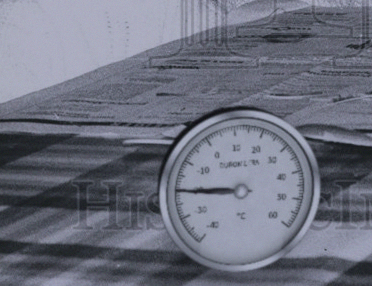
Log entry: -20 °C
